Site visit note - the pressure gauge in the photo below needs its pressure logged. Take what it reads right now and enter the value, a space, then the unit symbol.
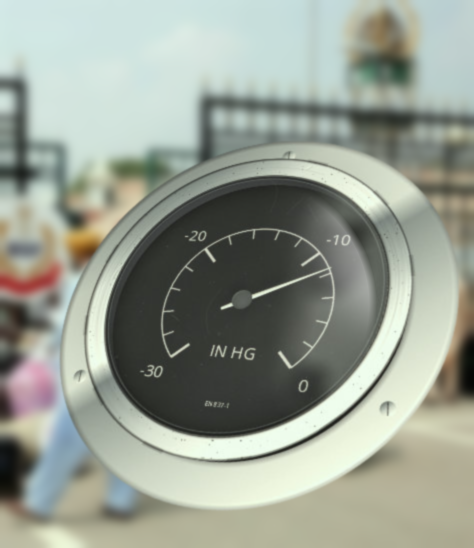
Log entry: -8 inHg
